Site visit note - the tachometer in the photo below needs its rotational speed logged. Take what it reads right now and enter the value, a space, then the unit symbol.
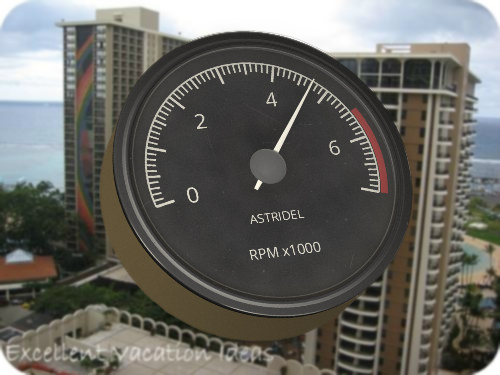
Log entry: 4700 rpm
